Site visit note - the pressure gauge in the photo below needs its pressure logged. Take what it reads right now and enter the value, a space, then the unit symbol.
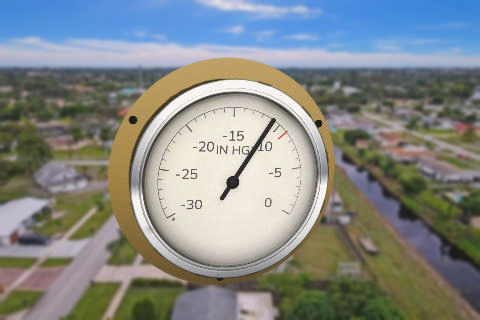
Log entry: -11 inHg
